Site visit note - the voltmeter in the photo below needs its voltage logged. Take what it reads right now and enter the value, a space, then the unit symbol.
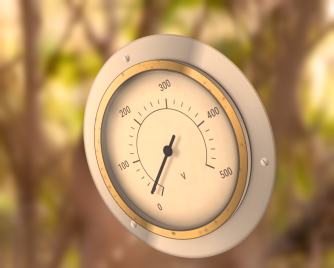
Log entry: 20 V
